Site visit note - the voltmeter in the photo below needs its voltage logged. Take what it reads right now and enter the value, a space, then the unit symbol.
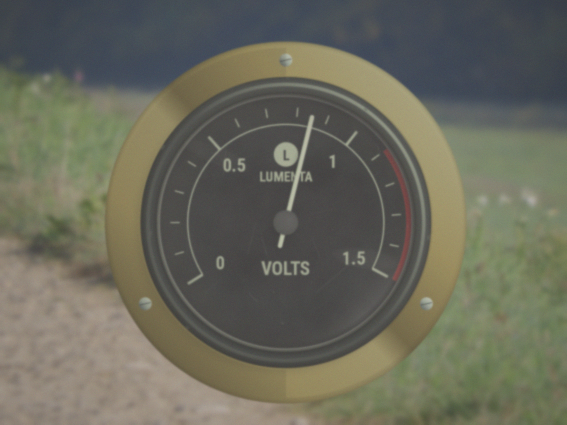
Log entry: 0.85 V
